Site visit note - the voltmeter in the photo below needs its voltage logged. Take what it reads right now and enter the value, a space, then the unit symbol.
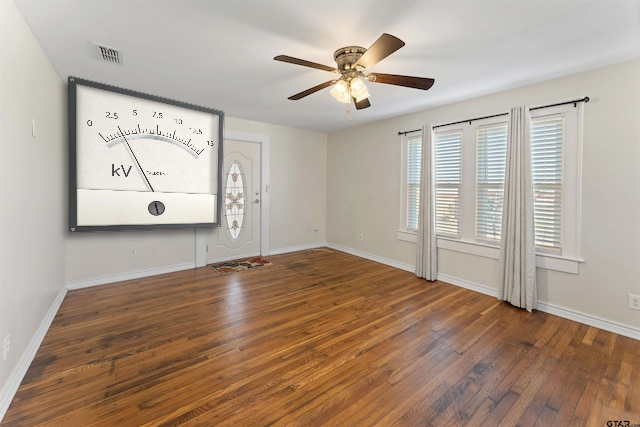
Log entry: 2.5 kV
